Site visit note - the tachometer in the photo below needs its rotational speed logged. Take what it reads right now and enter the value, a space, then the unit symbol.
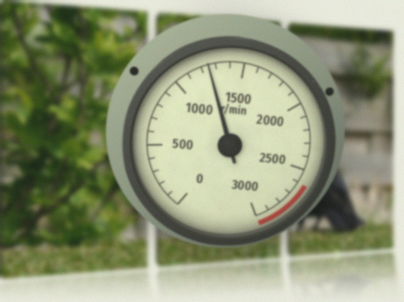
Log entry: 1250 rpm
